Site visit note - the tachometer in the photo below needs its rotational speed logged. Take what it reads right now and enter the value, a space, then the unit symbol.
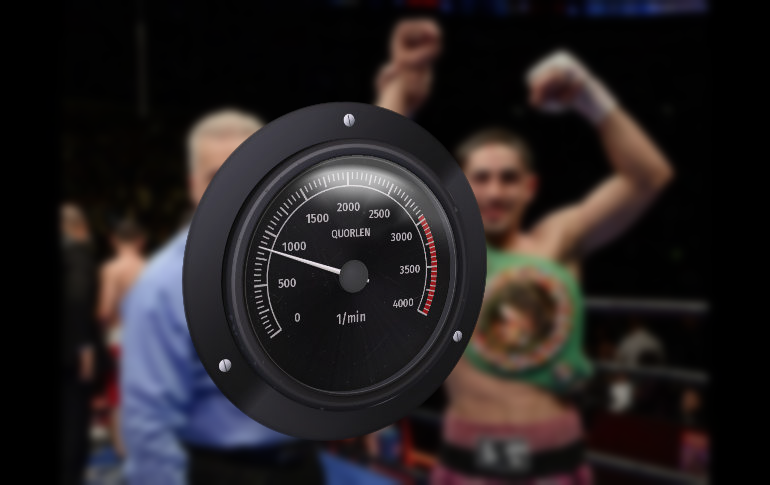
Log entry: 850 rpm
